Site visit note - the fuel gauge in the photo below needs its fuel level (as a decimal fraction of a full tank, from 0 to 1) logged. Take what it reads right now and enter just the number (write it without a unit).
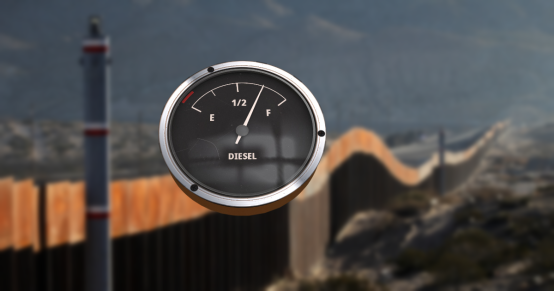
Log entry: 0.75
